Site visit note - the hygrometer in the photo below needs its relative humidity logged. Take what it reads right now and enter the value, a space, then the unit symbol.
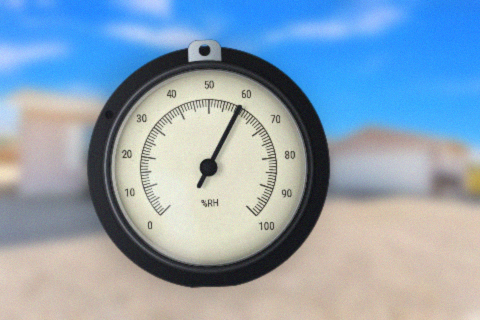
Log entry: 60 %
